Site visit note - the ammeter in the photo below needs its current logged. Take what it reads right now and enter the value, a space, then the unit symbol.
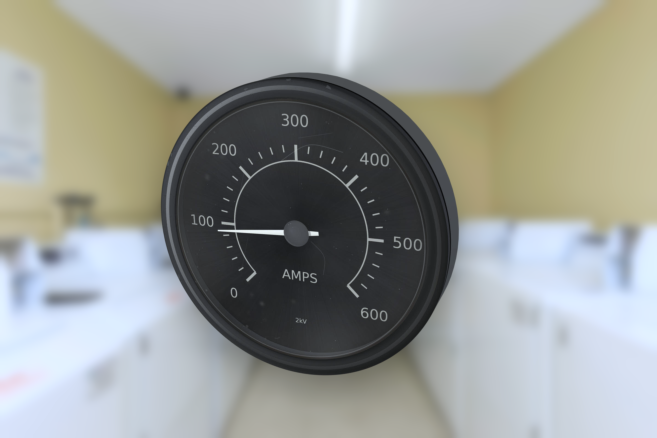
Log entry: 90 A
